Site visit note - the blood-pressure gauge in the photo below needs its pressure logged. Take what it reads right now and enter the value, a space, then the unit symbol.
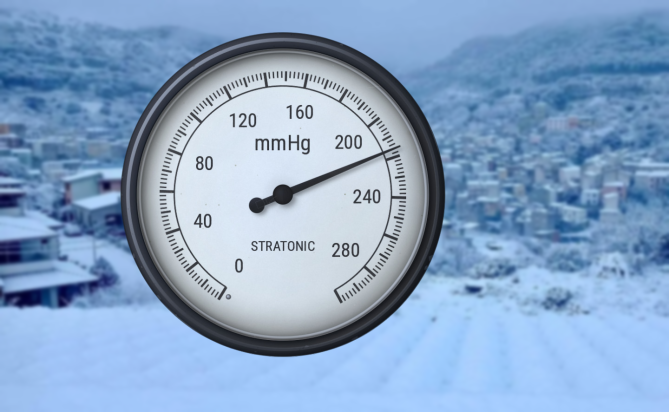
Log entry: 216 mmHg
